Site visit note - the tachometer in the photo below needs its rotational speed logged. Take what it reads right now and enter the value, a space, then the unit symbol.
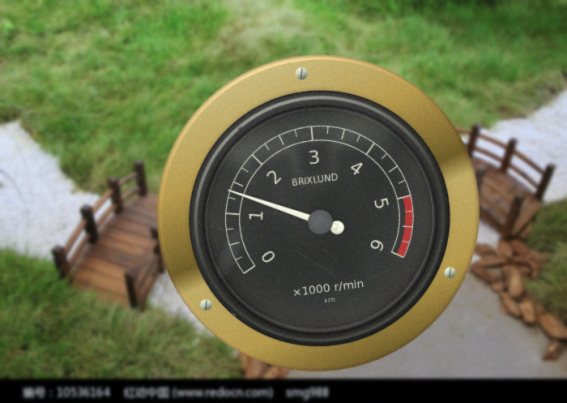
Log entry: 1375 rpm
